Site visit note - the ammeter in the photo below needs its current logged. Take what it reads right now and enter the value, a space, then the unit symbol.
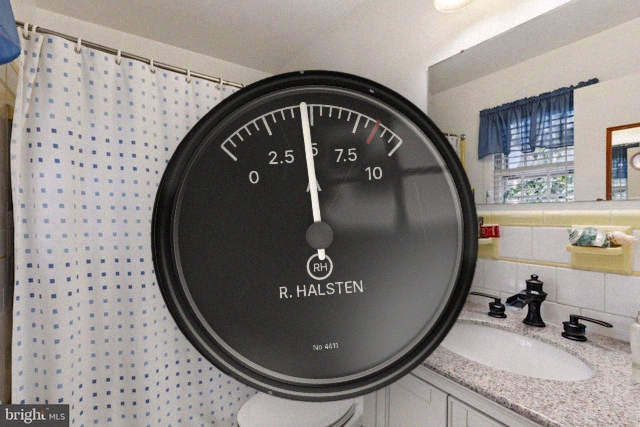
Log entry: 4.5 A
